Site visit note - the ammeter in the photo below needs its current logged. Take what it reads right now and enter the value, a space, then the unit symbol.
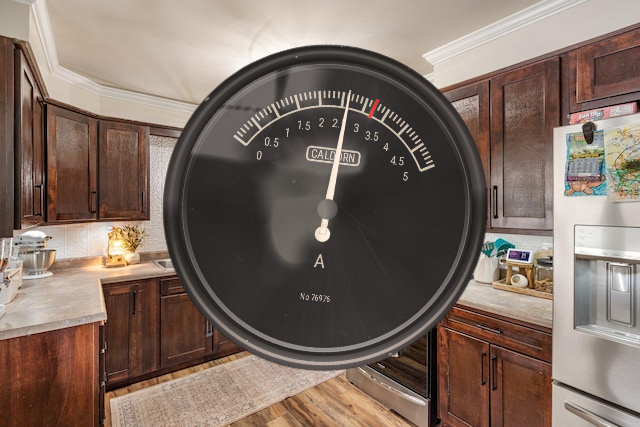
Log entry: 2.6 A
